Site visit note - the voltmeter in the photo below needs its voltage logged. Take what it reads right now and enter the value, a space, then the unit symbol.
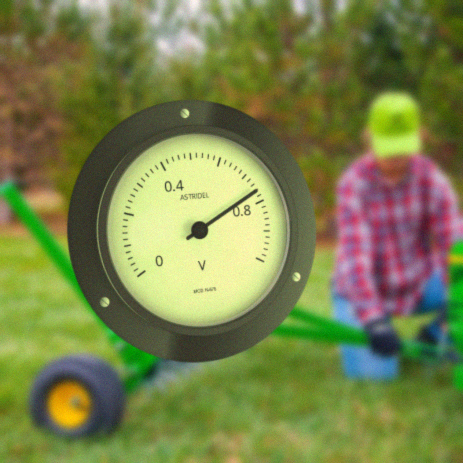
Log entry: 0.76 V
